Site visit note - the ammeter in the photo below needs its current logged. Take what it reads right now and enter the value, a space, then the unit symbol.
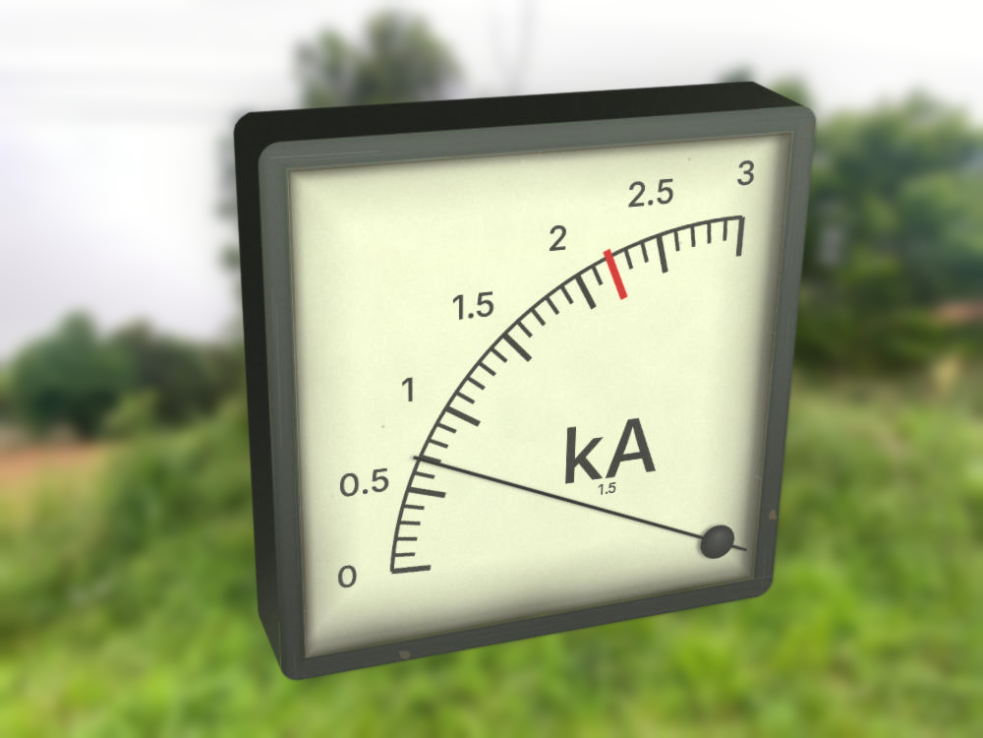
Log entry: 0.7 kA
